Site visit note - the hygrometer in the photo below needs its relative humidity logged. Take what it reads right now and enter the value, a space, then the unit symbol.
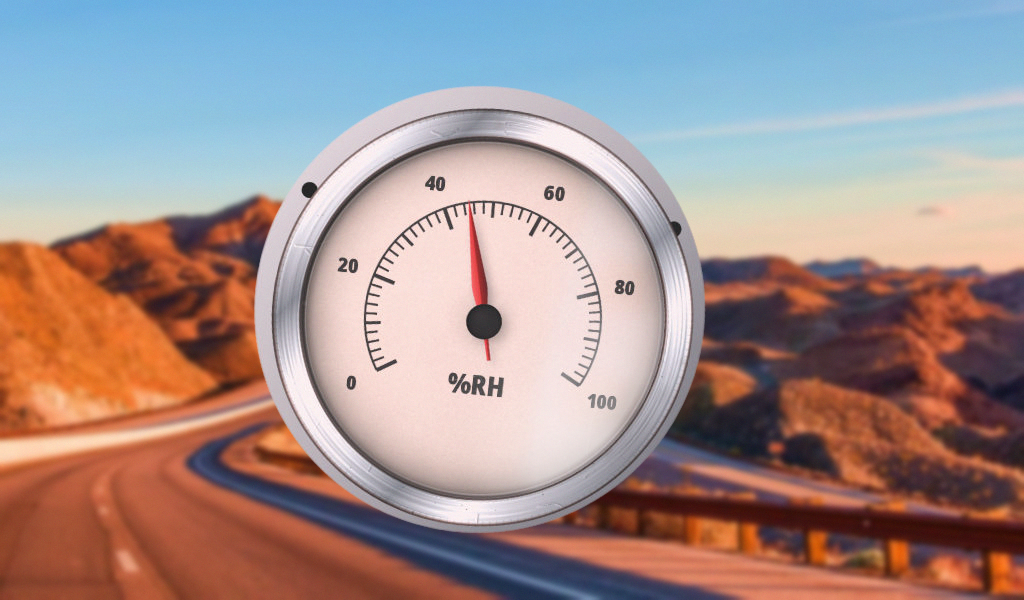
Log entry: 45 %
